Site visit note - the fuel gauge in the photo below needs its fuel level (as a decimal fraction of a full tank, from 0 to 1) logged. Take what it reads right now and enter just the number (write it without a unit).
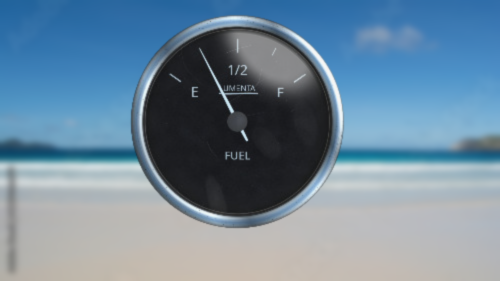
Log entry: 0.25
